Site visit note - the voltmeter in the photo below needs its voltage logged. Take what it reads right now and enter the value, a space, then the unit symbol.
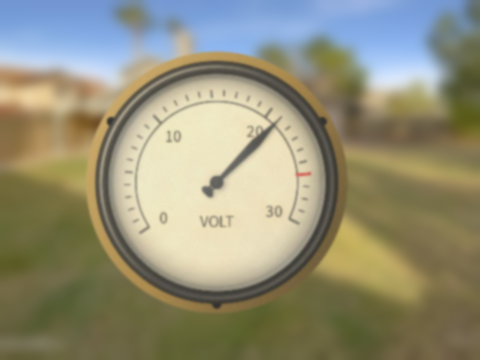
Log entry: 21 V
